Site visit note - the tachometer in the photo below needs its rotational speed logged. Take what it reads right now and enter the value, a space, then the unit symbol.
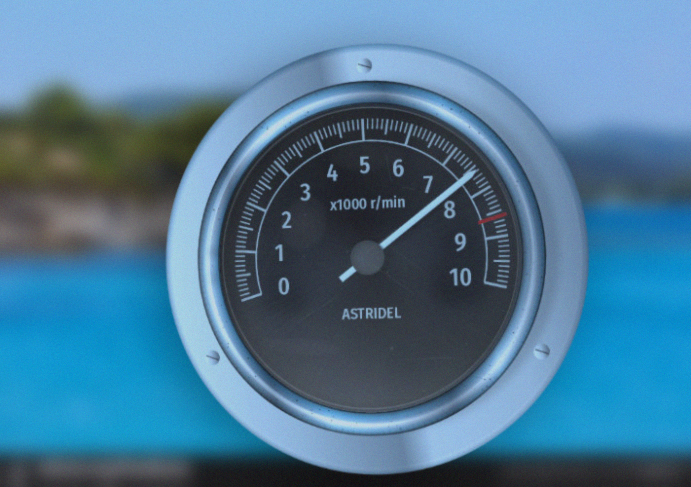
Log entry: 7600 rpm
